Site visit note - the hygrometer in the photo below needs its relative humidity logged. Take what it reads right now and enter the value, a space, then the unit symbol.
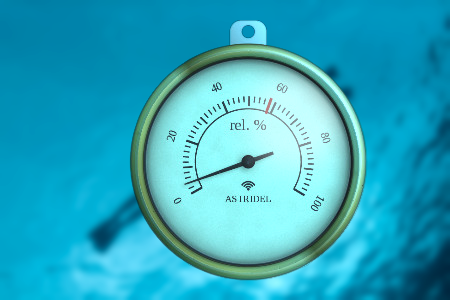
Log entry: 4 %
